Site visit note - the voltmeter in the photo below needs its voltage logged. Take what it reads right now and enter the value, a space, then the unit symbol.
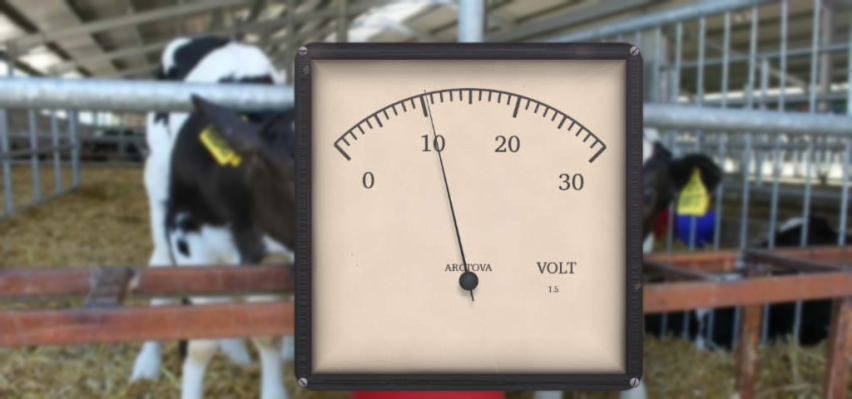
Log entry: 10.5 V
